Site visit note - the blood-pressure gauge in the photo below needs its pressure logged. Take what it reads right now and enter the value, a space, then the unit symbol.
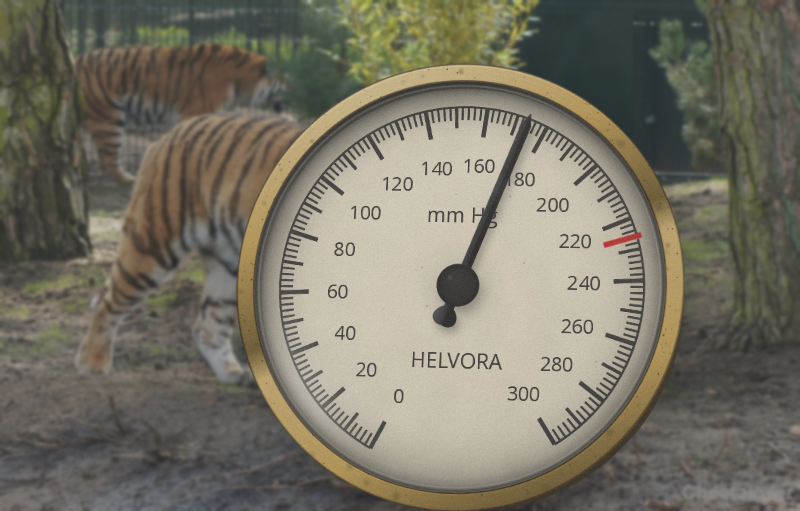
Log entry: 174 mmHg
